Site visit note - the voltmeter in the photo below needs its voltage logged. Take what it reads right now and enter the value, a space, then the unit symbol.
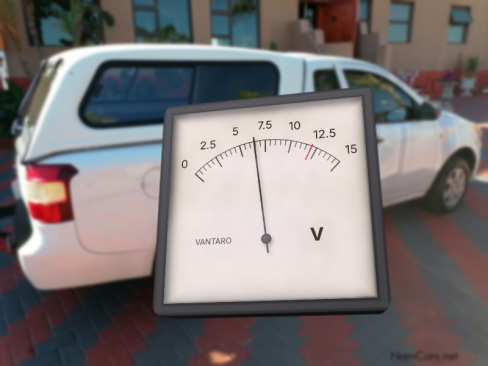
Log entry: 6.5 V
